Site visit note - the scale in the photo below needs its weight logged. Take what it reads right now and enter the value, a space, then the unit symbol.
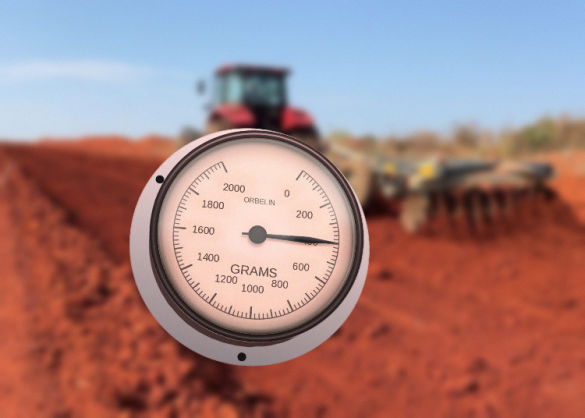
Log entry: 400 g
